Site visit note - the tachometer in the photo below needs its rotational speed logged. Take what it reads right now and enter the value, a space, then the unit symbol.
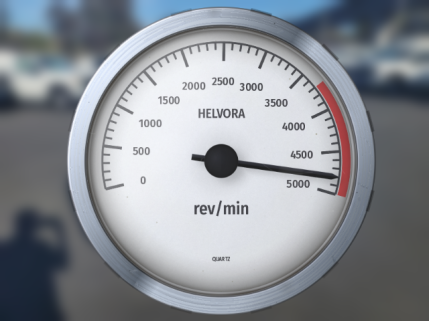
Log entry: 4800 rpm
